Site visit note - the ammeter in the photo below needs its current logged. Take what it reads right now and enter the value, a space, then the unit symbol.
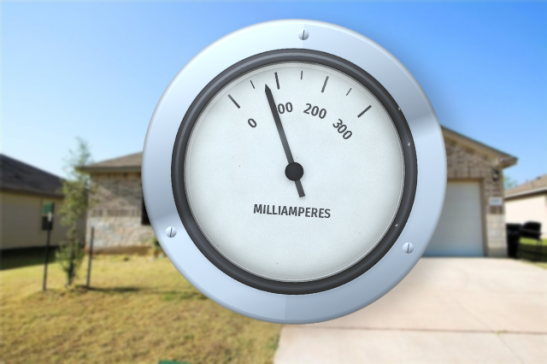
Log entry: 75 mA
